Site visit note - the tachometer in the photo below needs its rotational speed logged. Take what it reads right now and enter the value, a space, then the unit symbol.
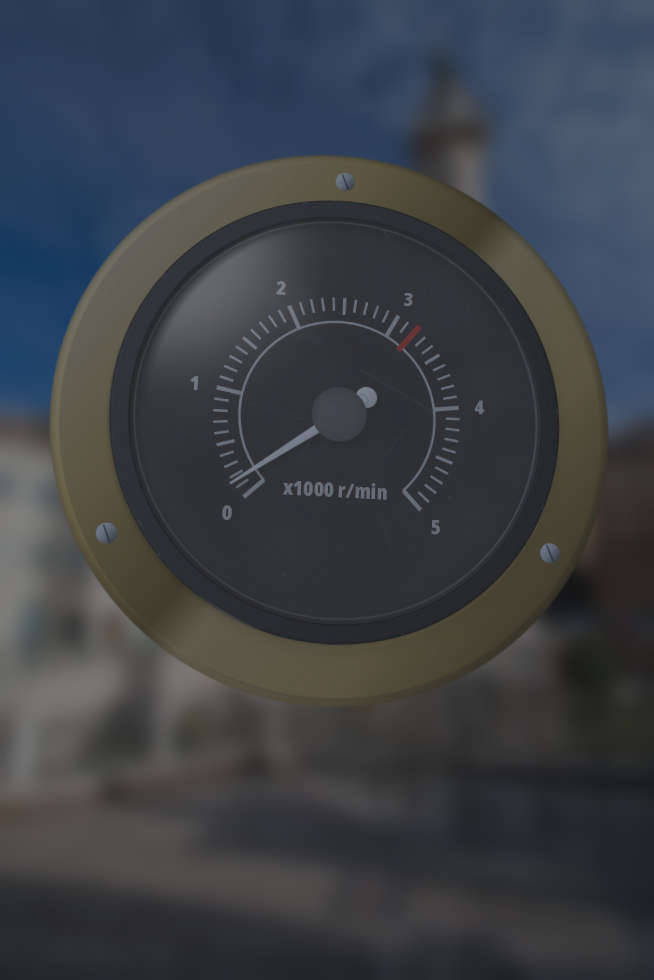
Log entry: 150 rpm
